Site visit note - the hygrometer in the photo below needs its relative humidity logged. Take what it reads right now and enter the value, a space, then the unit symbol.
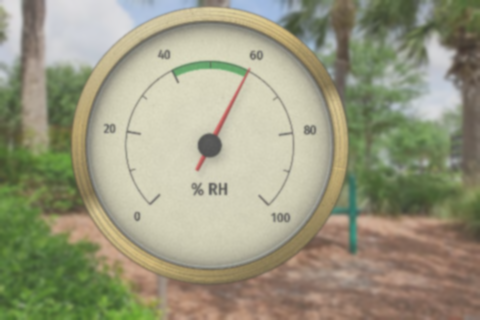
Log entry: 60 %
